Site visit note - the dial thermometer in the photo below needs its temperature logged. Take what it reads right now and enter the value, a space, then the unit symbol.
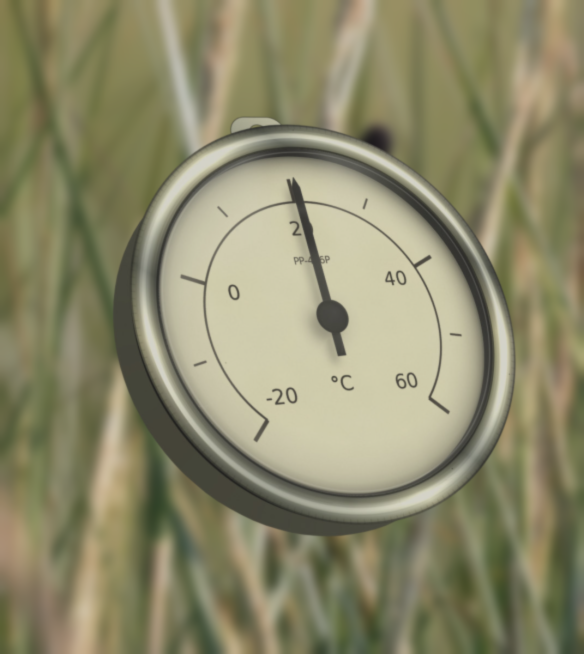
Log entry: 20 °C
